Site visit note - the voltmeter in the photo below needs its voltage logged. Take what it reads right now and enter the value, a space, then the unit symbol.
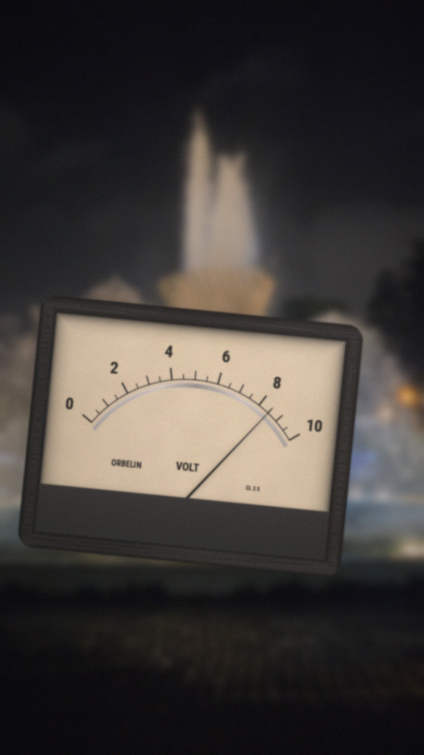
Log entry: 8.5 V
